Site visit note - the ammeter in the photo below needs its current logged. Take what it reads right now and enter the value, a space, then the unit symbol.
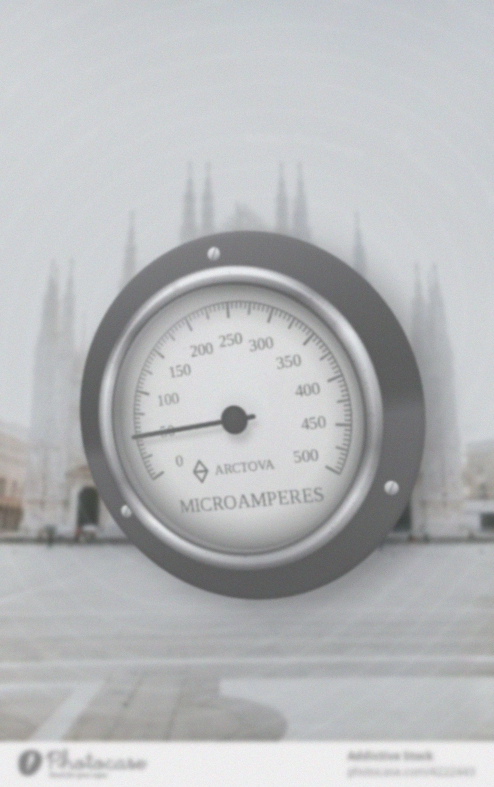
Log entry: 50 µA
